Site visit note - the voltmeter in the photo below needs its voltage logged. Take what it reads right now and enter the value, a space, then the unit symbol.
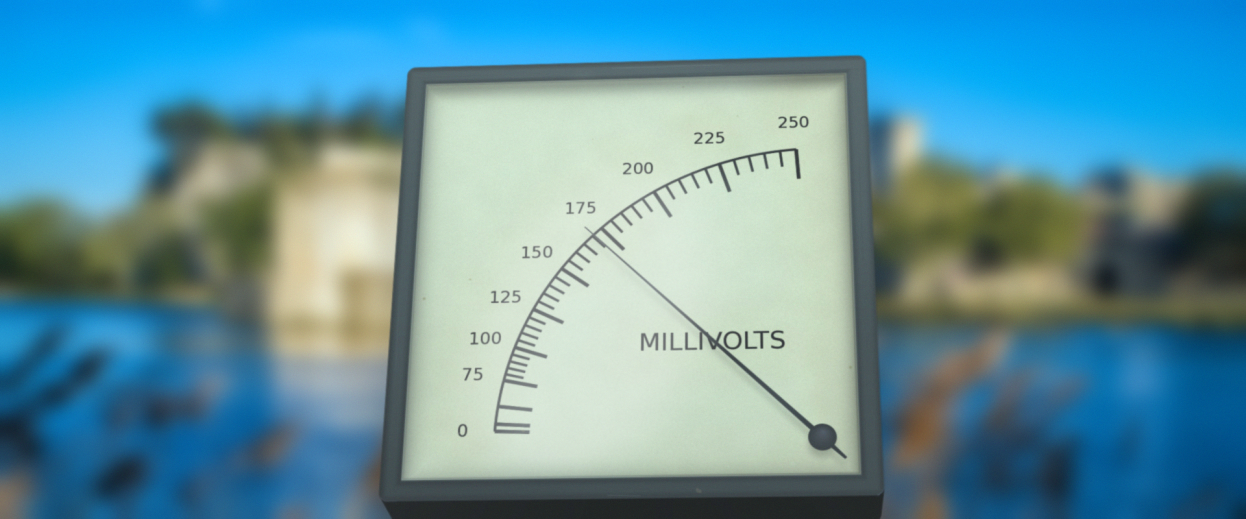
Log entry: 170 mV
